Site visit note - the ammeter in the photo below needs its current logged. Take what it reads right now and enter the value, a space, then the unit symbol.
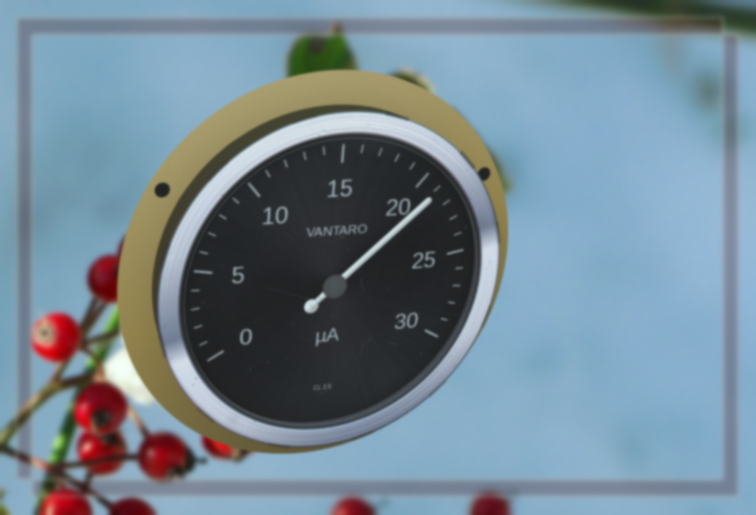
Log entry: 21 µA
